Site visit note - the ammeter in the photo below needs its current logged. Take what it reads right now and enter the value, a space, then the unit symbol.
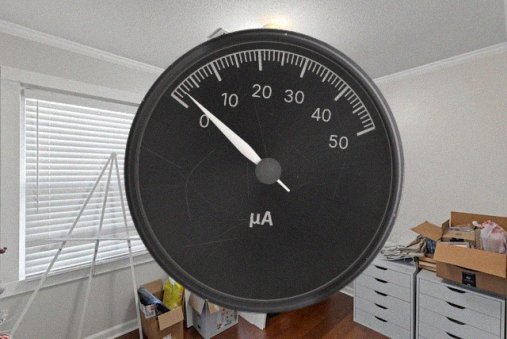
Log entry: 2 µA
